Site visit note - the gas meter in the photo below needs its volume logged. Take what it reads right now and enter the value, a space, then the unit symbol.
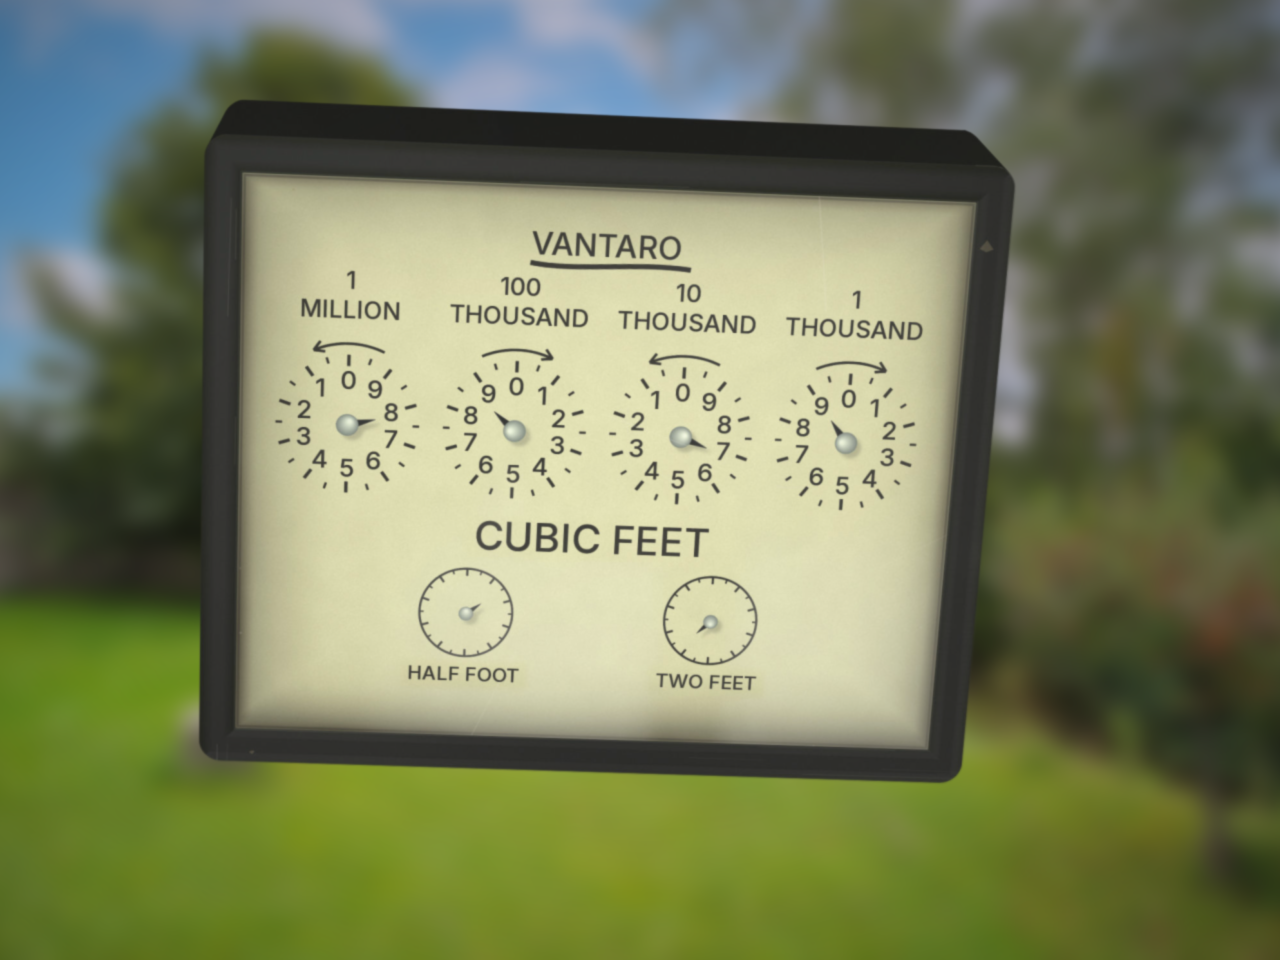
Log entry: 786900 ft³
